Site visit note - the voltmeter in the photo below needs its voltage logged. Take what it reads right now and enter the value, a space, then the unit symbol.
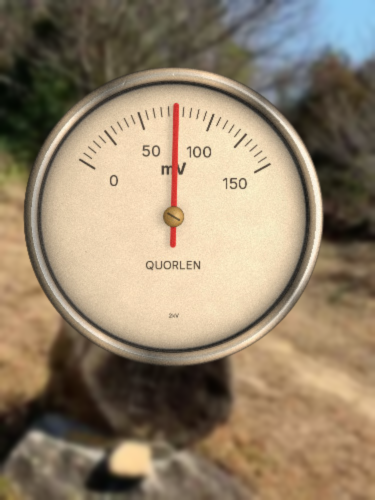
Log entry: 75 mV
